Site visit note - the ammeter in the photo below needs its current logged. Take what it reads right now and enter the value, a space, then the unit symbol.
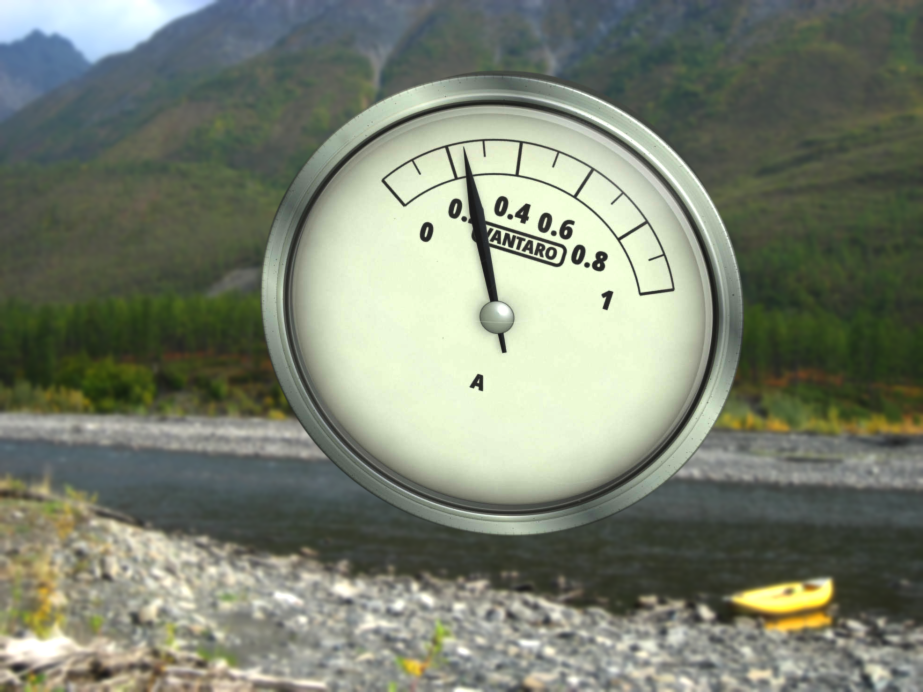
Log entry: 0.25 A
